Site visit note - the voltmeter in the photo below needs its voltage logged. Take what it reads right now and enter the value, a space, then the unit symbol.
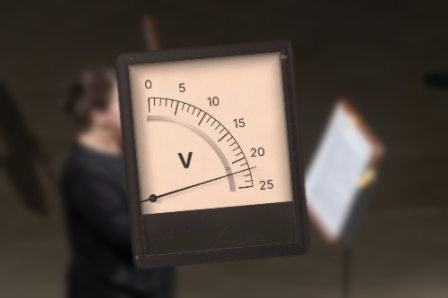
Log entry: 22 V
